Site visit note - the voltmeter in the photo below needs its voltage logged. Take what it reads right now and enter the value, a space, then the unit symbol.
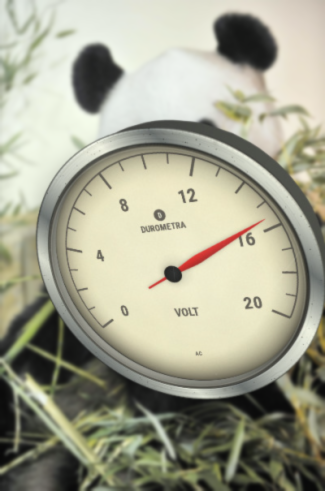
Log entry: 15.5 V
